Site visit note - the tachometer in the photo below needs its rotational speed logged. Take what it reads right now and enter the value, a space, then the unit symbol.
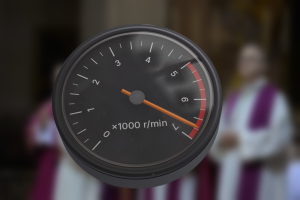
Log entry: 6750 rpm
